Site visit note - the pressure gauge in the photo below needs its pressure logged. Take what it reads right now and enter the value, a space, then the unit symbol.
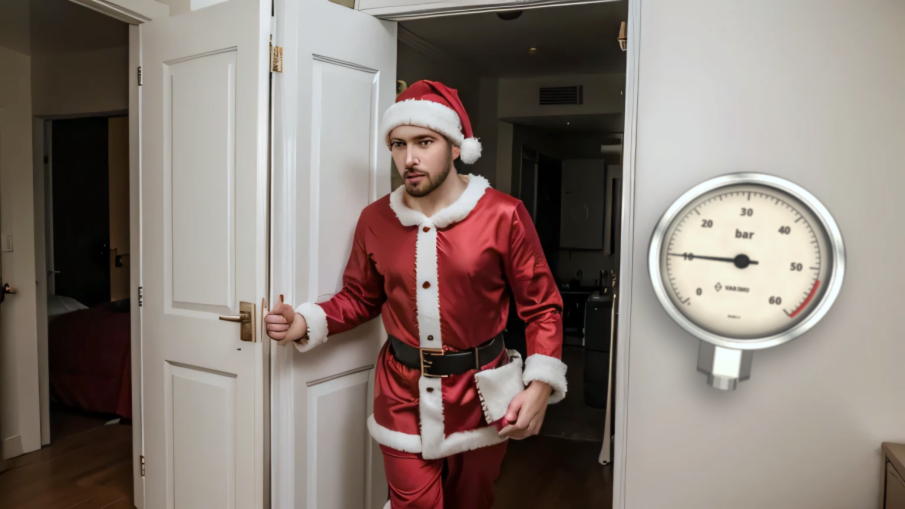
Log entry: 10 bar
